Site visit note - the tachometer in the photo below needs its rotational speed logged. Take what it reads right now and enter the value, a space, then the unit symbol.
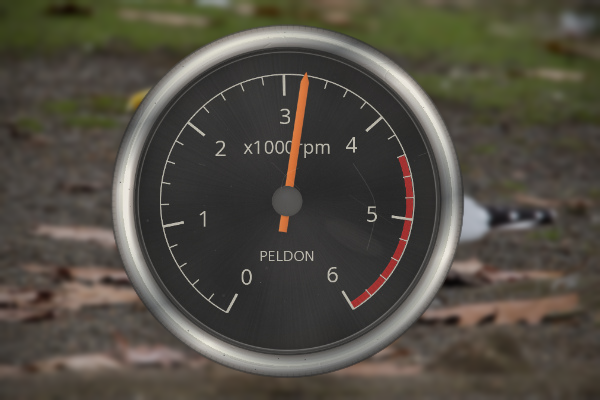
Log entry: 3200 rpm
